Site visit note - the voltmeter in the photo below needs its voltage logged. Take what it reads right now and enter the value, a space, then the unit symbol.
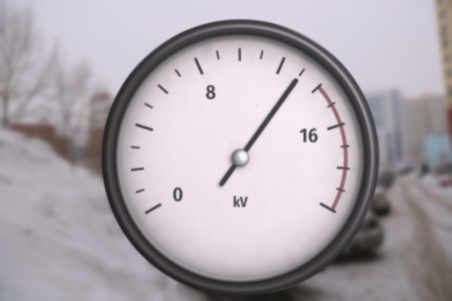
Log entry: 13 kV
